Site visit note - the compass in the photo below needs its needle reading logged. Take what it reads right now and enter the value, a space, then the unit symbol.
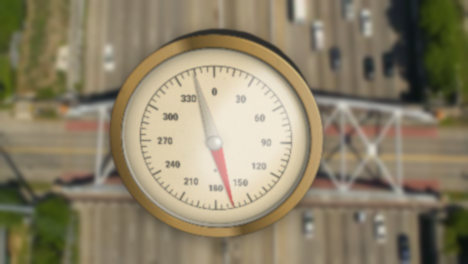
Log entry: 165 °
